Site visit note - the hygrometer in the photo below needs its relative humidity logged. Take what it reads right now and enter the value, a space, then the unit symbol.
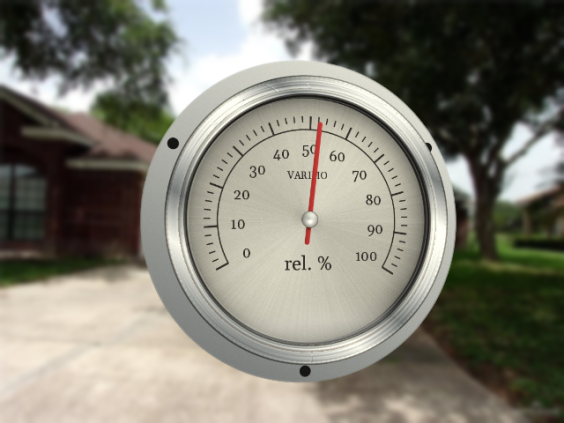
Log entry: 52 %
